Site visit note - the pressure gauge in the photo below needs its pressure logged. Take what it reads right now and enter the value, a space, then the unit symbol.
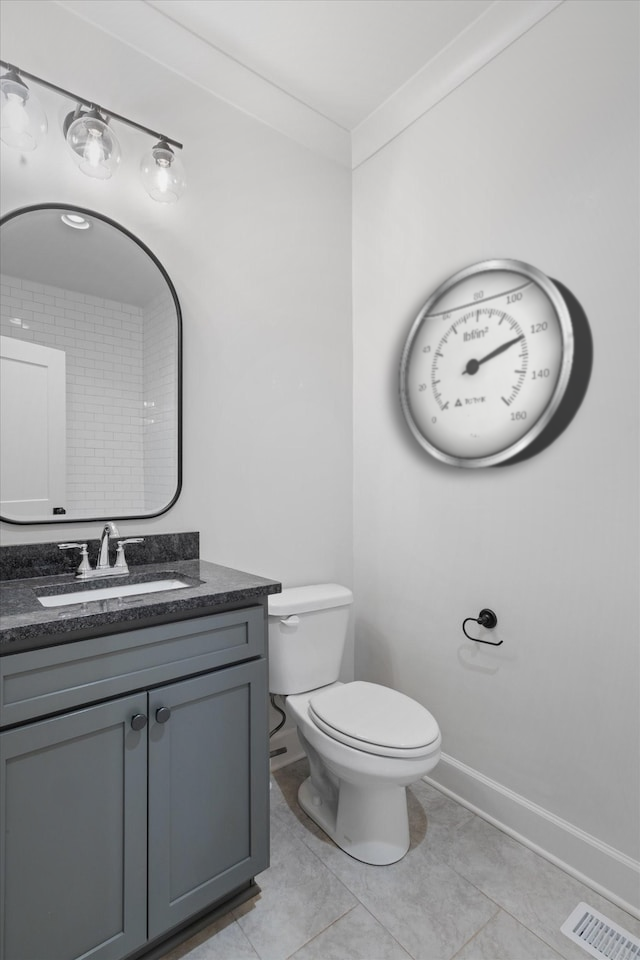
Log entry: 120 psi
